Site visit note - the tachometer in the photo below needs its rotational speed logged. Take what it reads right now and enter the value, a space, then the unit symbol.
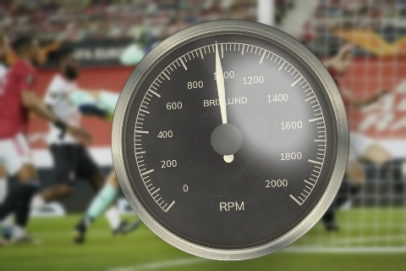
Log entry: 980 rpm
